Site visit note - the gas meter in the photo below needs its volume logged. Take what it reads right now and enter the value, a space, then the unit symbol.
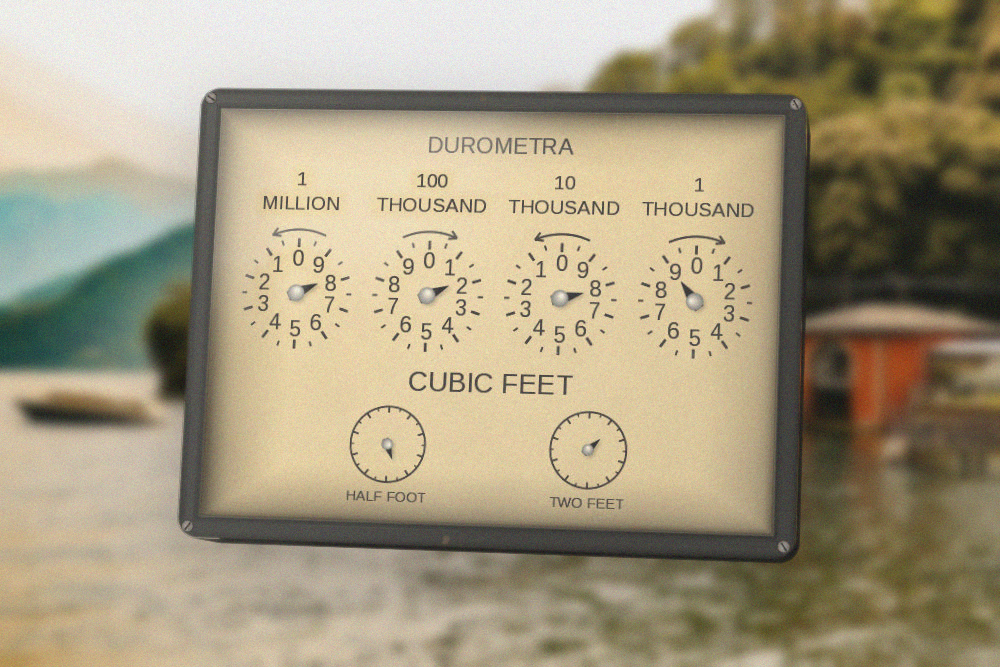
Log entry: 817900 ft³
